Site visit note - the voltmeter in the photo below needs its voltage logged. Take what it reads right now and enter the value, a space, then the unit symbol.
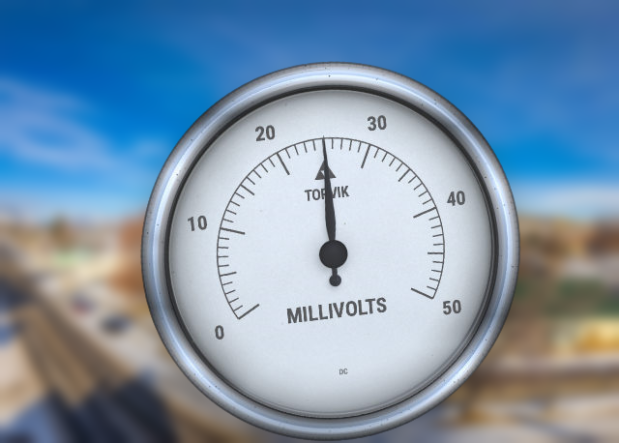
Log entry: 25 mV
